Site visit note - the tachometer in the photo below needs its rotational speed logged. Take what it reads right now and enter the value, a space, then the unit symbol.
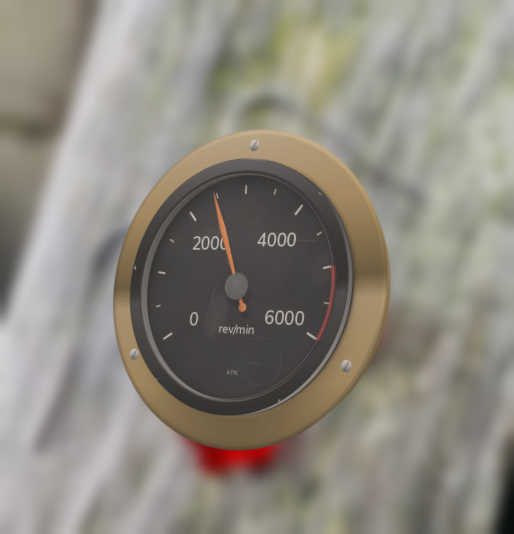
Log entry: 2500 rpm
